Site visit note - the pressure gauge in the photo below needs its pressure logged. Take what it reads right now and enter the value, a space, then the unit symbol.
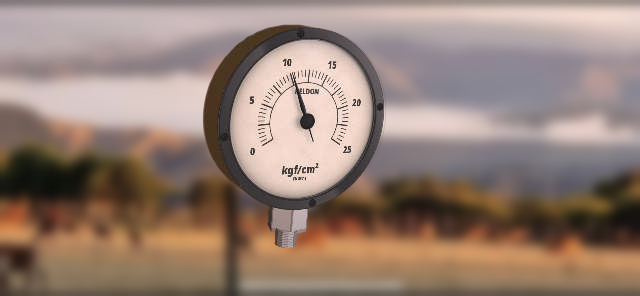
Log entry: 10 kg/cm²
